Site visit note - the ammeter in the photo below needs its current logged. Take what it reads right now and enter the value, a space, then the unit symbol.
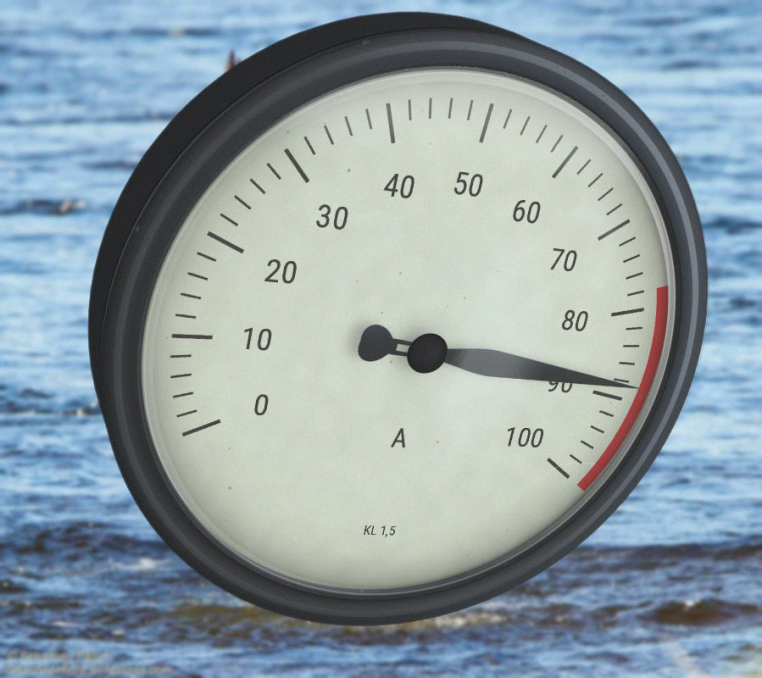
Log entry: 88 A
